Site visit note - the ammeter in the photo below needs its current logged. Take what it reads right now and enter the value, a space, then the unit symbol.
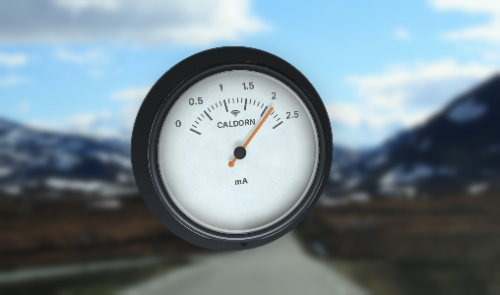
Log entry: 2.1 mA
